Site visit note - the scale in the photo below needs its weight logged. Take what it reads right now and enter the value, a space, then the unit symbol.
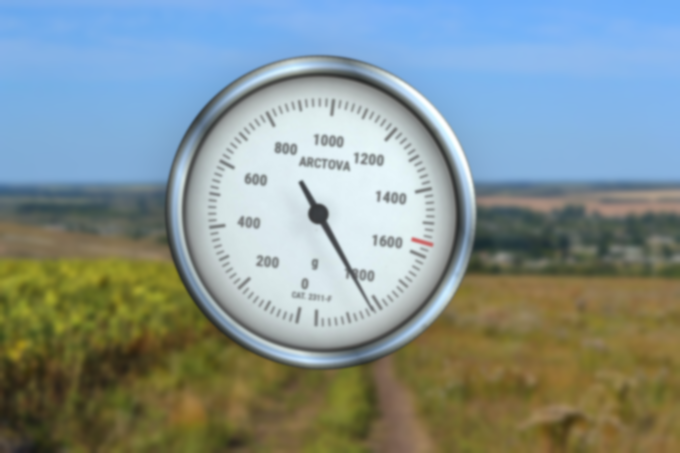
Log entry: 1820 g
